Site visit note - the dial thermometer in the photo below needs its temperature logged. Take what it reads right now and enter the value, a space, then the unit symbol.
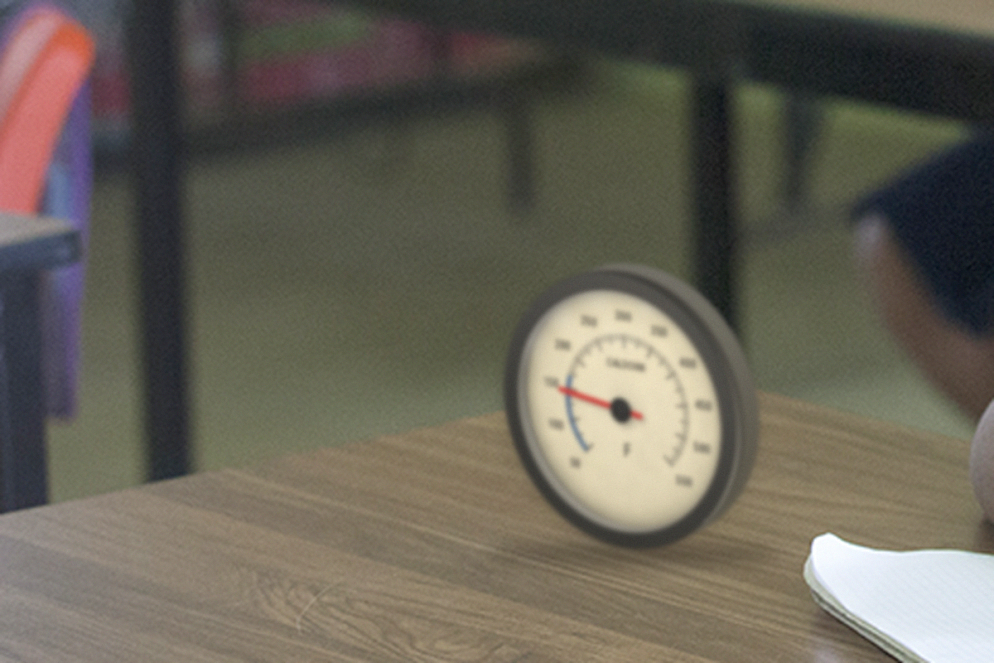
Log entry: 150 °F
